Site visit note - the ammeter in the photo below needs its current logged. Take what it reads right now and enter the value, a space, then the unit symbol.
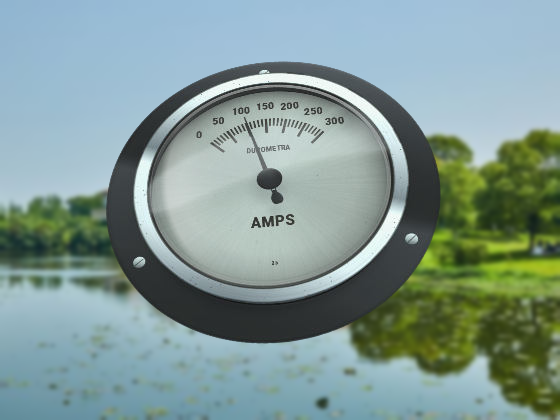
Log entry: 100 A
